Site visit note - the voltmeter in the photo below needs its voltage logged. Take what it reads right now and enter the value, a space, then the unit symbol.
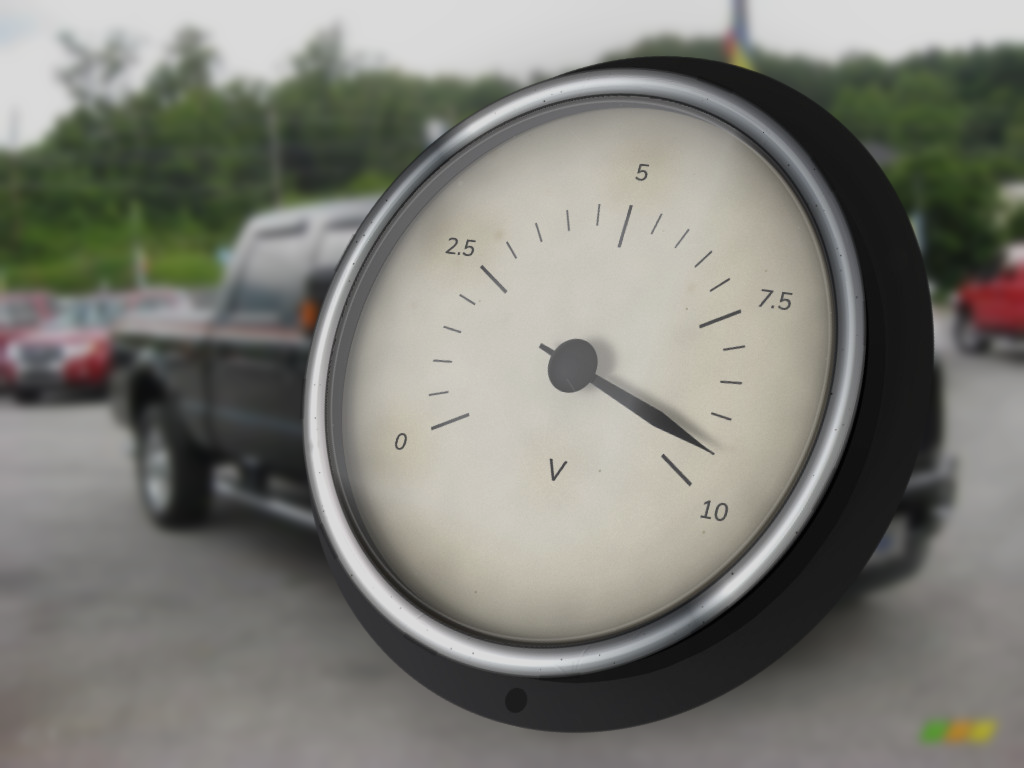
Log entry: 9.5 V
